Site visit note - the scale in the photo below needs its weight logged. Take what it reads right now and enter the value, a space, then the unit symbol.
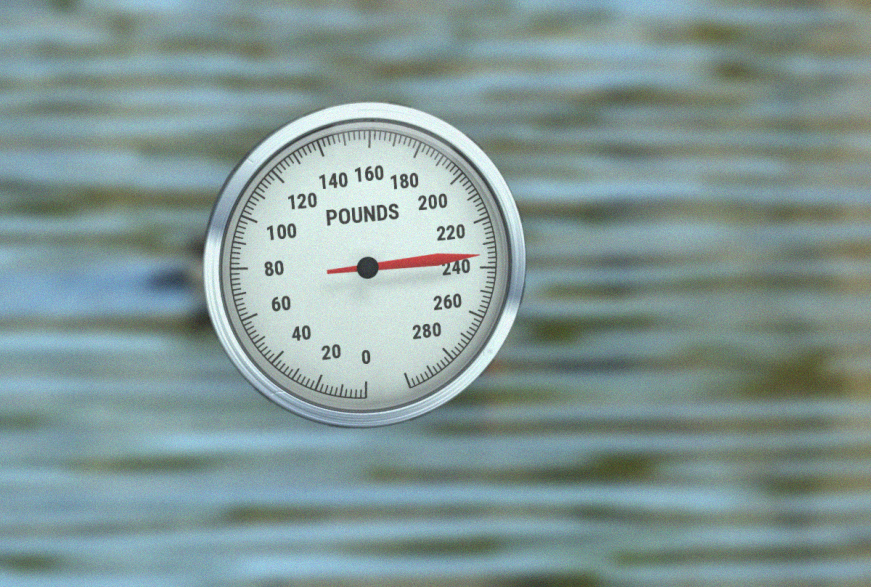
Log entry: 234 lb
